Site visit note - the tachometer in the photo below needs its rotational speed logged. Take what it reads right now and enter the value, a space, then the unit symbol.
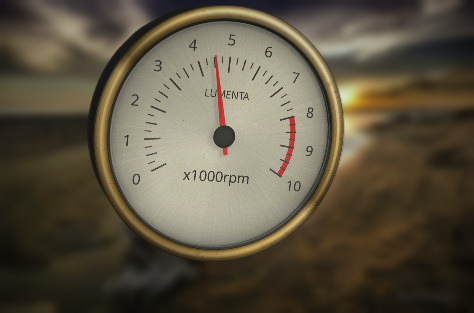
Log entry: 4500 rpm
